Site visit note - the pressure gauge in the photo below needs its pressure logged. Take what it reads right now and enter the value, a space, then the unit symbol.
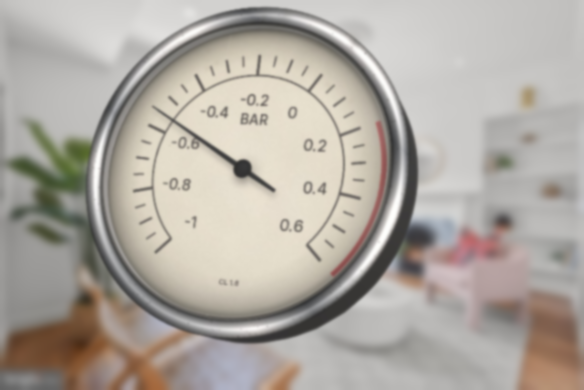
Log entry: -0.55 bar
